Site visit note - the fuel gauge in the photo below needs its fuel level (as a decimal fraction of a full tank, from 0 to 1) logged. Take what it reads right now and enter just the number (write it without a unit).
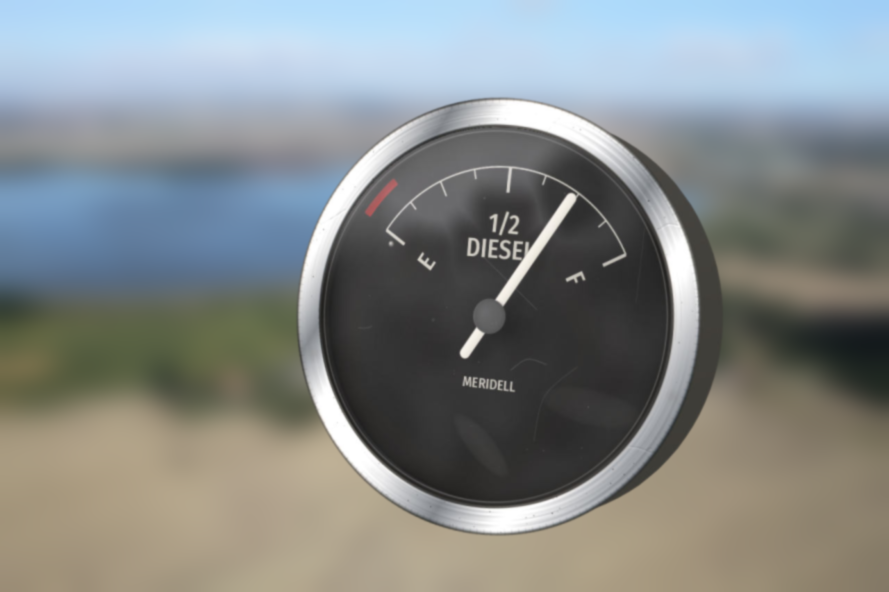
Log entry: 0.75
